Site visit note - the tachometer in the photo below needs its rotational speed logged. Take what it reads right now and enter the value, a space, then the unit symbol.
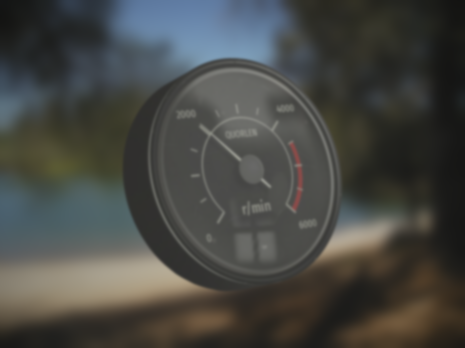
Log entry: 2000 rpm
